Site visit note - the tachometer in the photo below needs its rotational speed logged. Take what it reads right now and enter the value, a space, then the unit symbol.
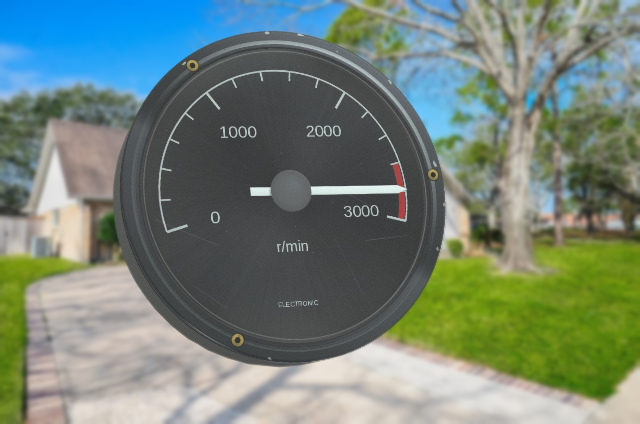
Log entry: 2800 rpm
